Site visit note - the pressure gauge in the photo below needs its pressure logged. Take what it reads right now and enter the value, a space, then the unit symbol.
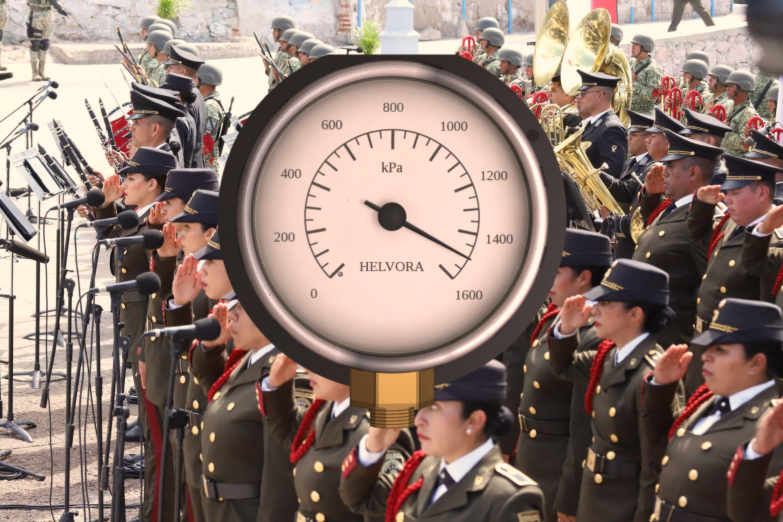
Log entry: 1500 kPa
